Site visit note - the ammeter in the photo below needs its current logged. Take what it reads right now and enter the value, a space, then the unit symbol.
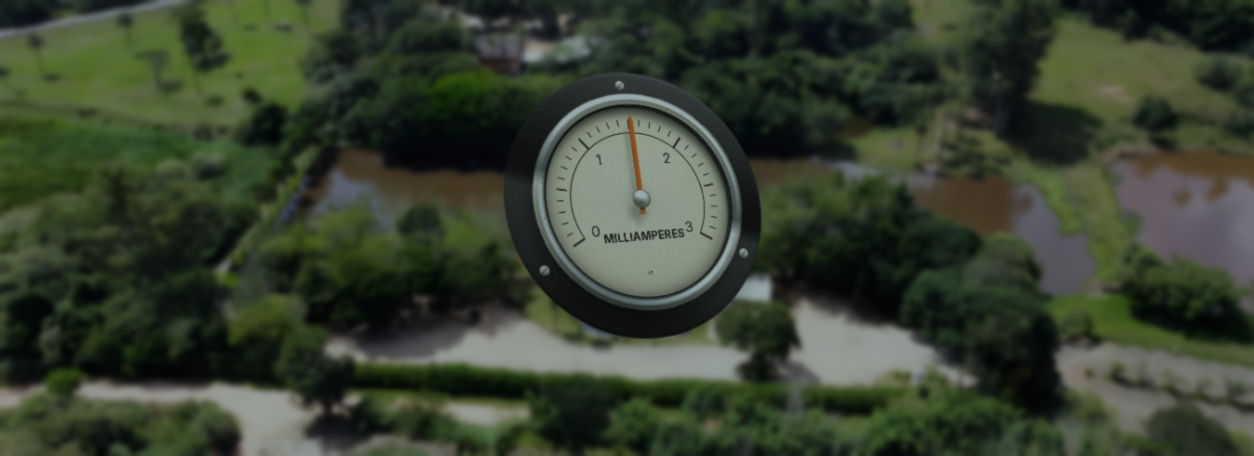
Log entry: 1.5 mA
